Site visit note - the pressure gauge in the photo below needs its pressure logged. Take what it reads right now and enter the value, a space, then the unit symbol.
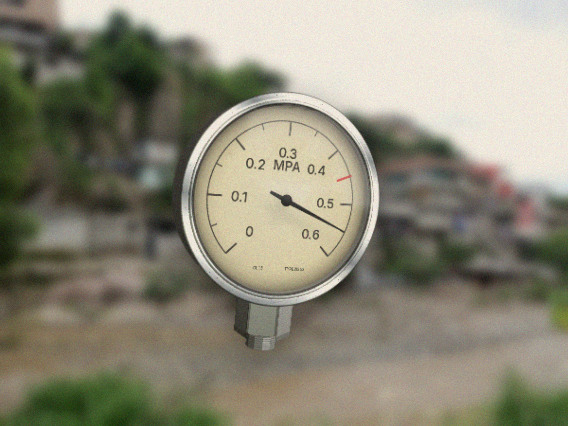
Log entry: 0.55 MPa
